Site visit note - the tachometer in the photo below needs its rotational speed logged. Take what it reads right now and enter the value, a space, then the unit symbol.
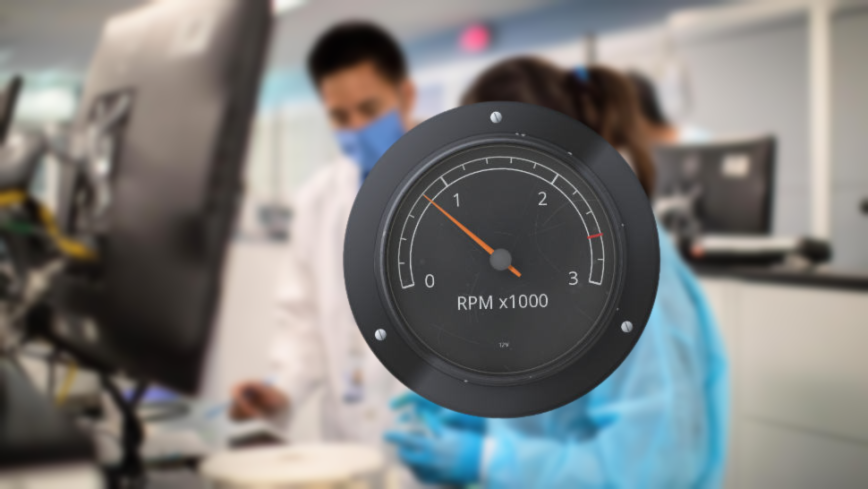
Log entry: 800 rpm
